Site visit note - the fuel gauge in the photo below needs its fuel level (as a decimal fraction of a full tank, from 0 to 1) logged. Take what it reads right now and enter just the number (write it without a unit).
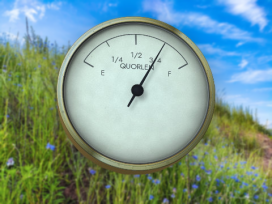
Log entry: 0.75
